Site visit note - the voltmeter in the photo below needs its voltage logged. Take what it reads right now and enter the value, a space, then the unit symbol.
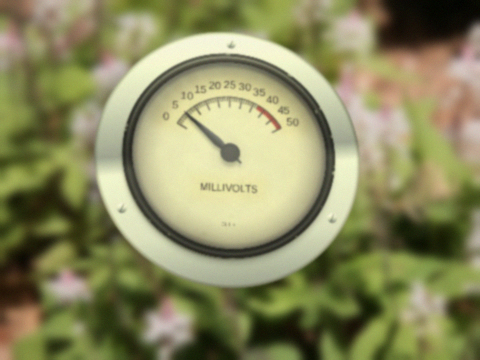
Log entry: 5 mV
